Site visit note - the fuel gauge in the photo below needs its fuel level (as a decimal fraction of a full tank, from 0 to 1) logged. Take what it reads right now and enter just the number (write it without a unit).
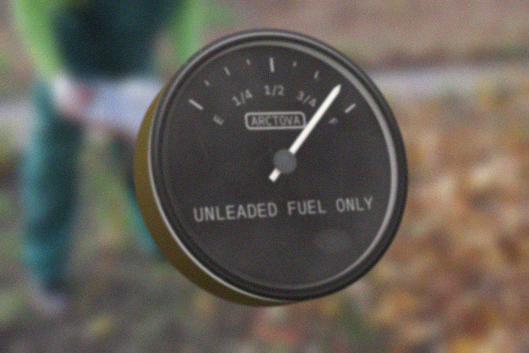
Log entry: 0.875
